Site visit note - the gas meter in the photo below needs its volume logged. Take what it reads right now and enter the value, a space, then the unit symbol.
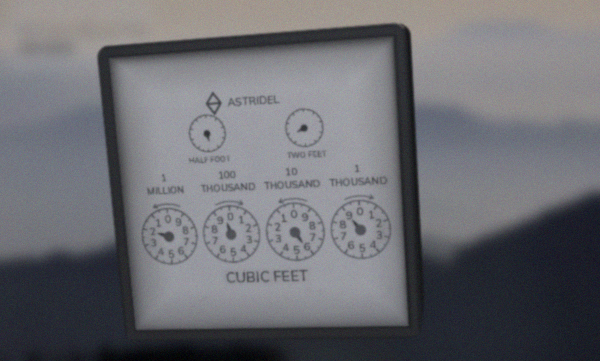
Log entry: 195900 ft³
